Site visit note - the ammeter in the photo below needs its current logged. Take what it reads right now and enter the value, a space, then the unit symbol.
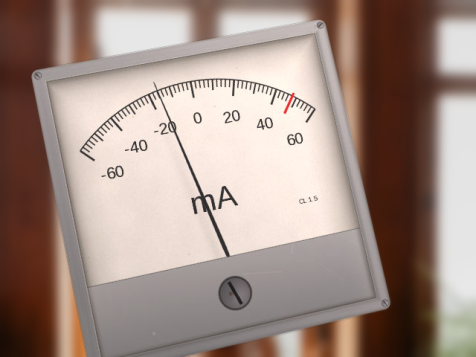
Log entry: -16 mA
